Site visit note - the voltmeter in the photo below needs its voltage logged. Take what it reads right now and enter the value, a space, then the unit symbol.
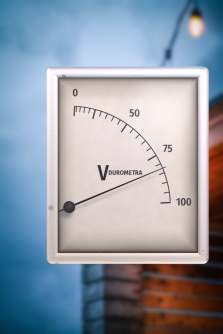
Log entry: 82.5 V
